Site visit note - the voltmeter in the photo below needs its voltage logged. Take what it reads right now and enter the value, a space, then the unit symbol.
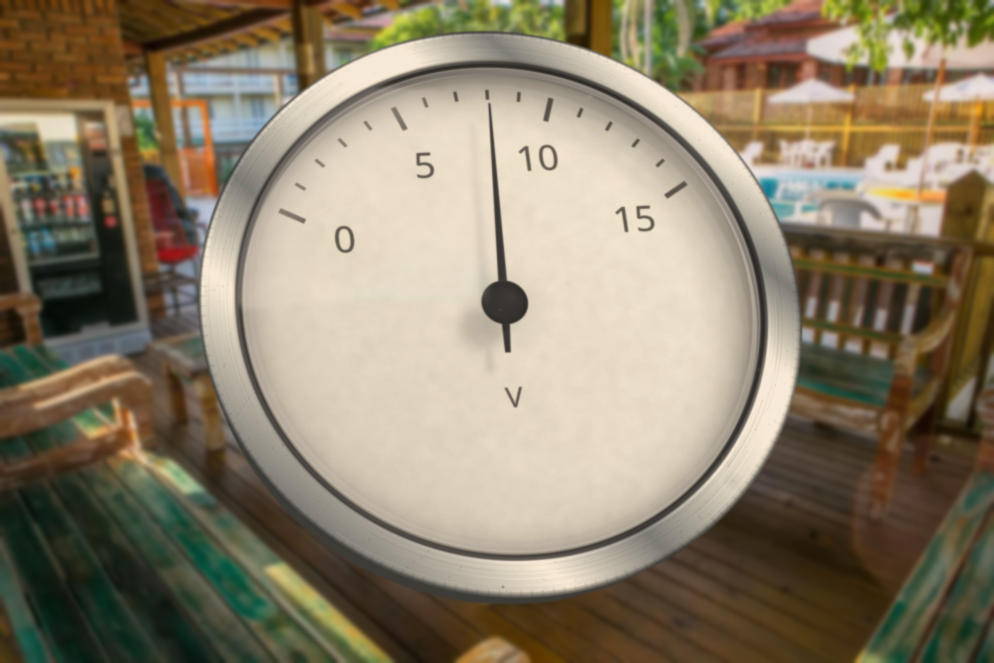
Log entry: 8 V
